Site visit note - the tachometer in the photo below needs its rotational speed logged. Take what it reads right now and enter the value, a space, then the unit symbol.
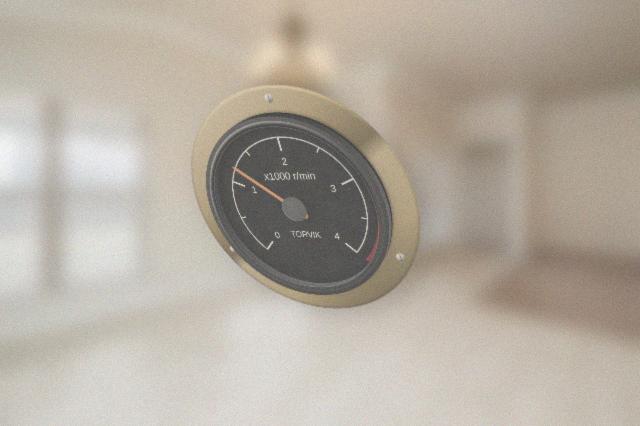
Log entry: 1250 rpm
